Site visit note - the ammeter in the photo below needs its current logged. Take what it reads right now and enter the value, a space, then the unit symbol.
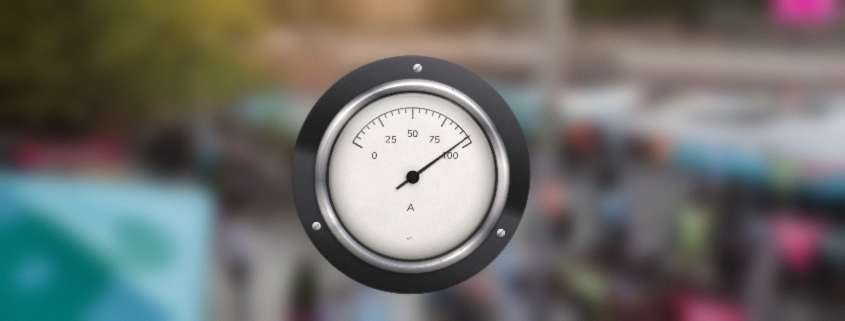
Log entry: 95 A
